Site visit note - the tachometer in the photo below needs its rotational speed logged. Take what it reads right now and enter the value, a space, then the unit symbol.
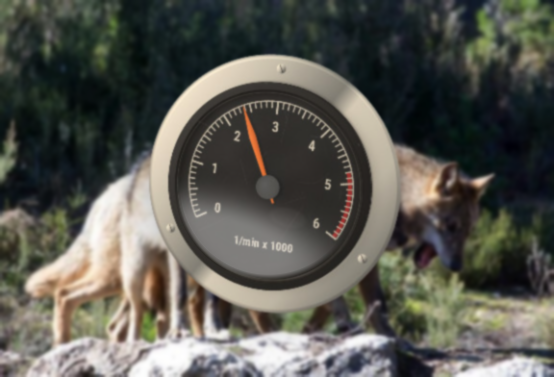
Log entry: 2400 rpm
